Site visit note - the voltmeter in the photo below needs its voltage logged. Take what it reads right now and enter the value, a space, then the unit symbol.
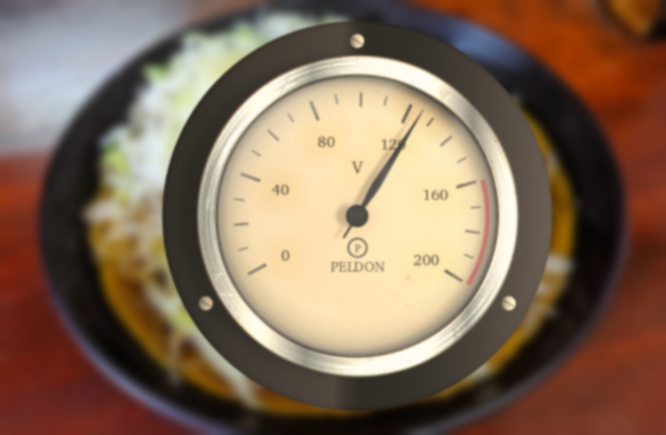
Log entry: 125 V
